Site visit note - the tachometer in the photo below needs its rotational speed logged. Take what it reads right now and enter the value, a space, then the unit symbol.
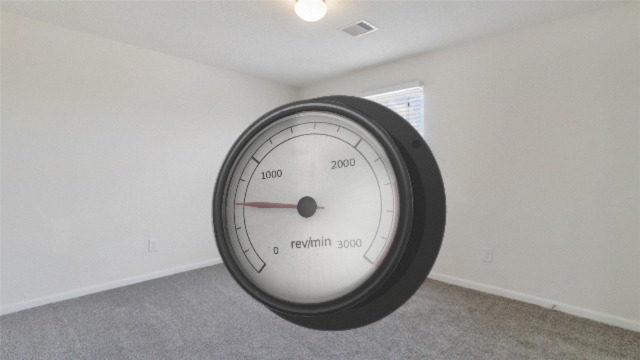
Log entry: 600 rpm
